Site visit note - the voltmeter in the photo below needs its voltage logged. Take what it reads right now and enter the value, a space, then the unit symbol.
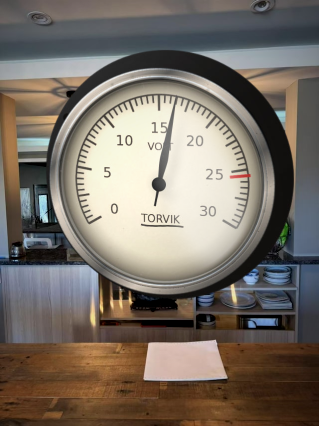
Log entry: 16.5 V
